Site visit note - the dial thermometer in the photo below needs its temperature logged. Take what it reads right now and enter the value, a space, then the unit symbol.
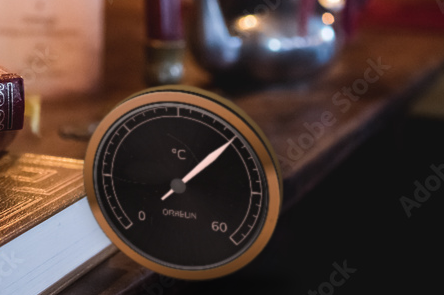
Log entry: 40 °C
